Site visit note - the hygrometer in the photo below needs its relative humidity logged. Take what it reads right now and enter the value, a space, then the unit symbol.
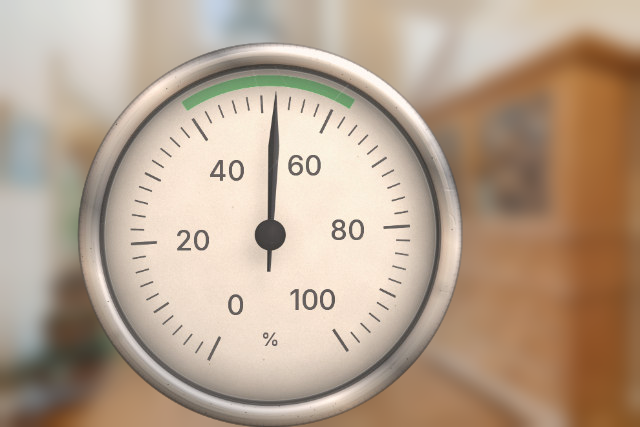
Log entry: 52 %
